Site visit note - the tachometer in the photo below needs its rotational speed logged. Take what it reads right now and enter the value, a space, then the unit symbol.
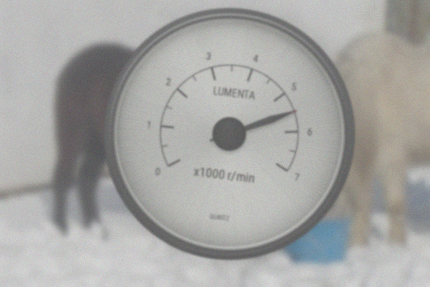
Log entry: 5500 rpm
